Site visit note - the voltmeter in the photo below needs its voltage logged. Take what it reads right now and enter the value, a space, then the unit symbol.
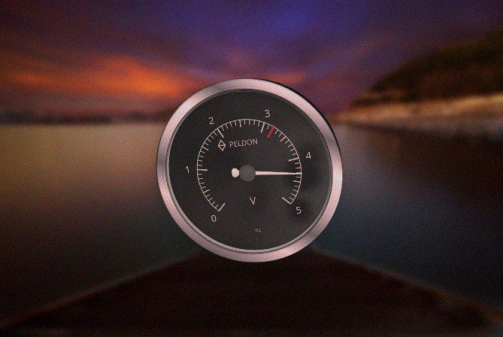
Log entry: 4.3 V
